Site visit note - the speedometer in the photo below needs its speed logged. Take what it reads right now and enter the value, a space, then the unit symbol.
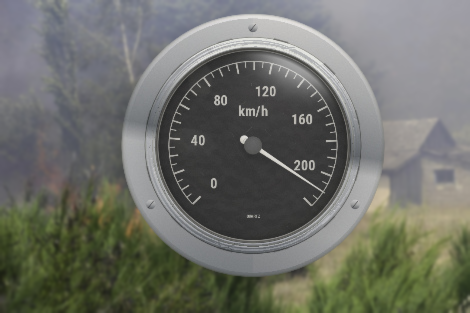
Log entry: 210 km/h
